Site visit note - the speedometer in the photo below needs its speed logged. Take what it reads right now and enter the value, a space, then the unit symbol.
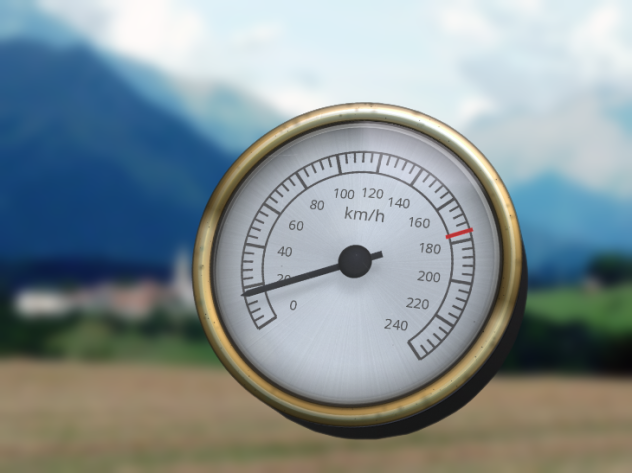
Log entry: 16 km/h
